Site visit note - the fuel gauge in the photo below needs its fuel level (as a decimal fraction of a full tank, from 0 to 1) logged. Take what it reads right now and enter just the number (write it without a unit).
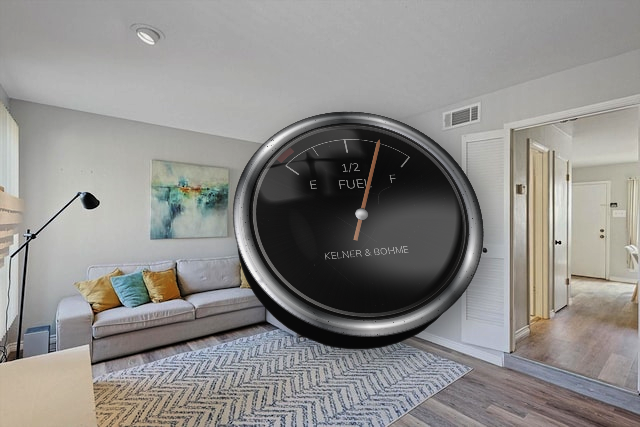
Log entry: 0.75
